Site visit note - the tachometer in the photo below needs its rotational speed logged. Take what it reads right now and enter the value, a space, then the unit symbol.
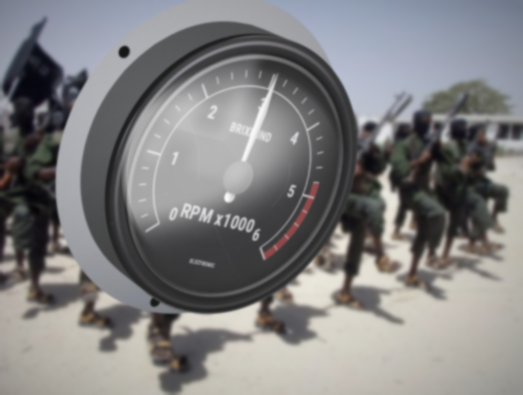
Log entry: 3000 rpm
